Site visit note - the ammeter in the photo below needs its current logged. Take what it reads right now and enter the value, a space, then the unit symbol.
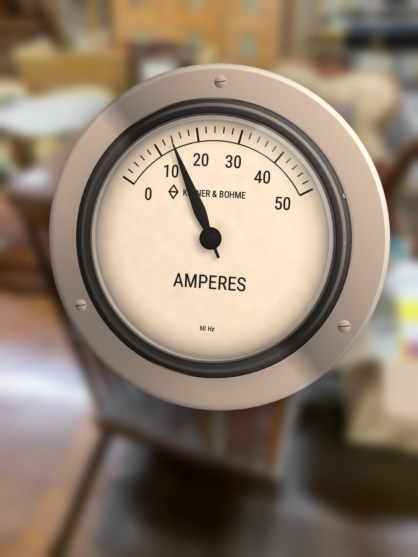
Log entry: 14 A
